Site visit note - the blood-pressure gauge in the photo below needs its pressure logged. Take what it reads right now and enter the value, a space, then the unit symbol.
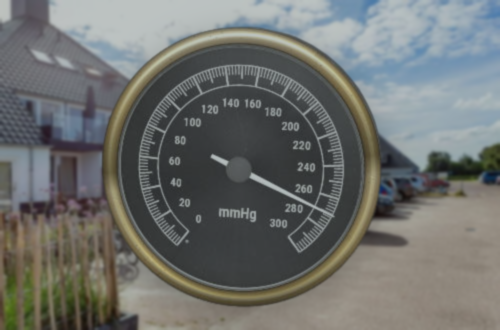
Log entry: 270 mmHg
